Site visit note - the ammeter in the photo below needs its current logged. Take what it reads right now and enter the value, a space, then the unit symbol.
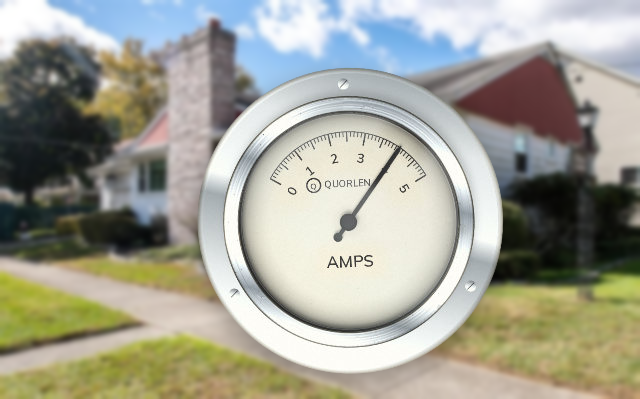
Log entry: 4 A
